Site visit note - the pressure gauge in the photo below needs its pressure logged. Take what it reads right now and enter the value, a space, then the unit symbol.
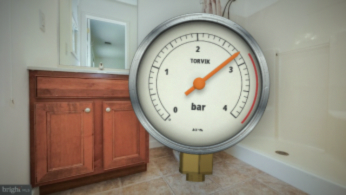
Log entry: 2.8 bar
